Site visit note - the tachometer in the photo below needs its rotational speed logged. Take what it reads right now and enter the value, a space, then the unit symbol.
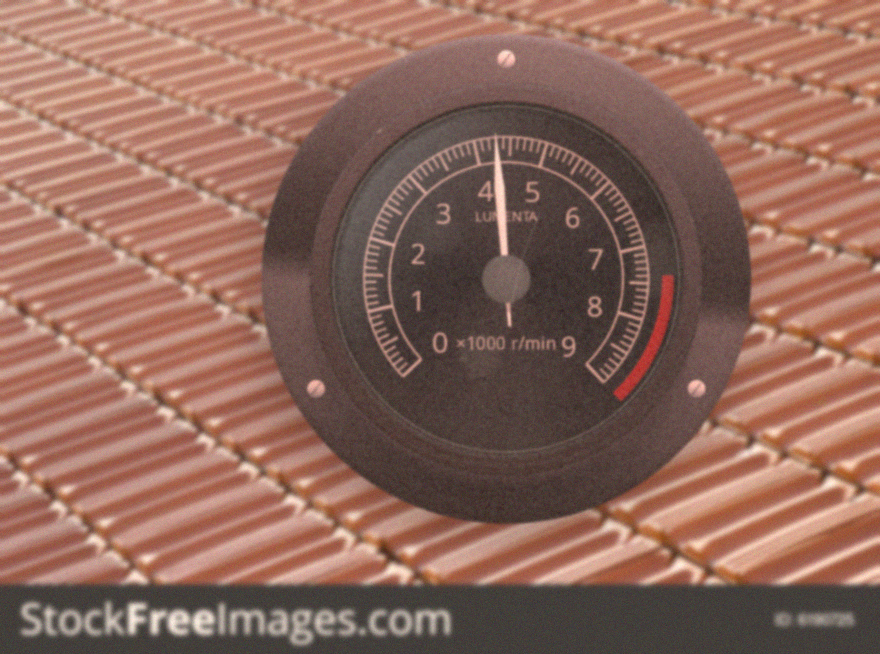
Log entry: 4300 rpm
